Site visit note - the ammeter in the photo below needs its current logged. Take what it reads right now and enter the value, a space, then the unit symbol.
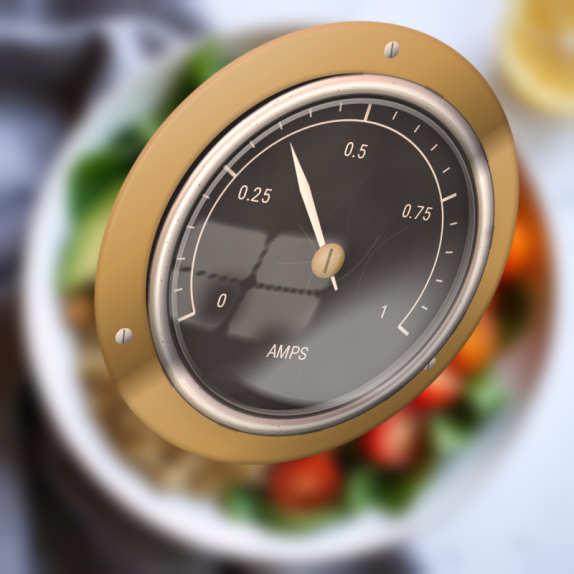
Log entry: 0.35 A
